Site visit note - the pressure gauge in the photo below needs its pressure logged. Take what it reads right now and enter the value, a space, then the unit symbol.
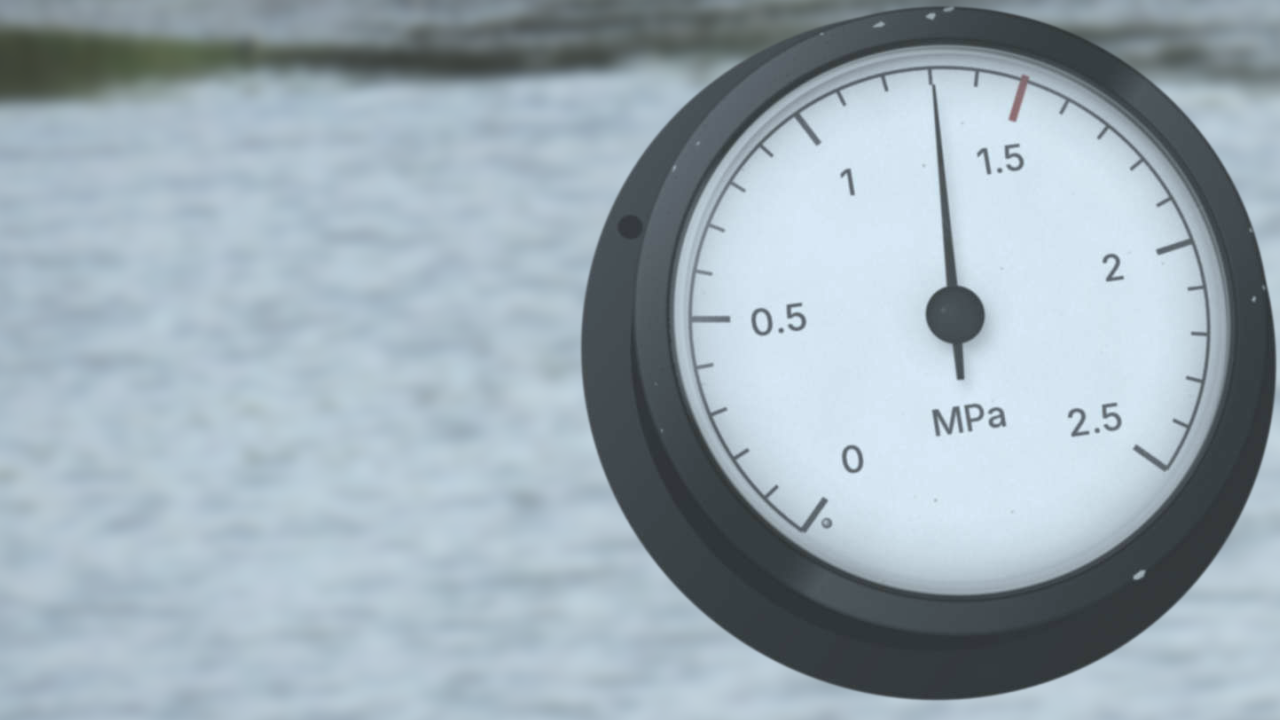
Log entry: 1.3 MPa
